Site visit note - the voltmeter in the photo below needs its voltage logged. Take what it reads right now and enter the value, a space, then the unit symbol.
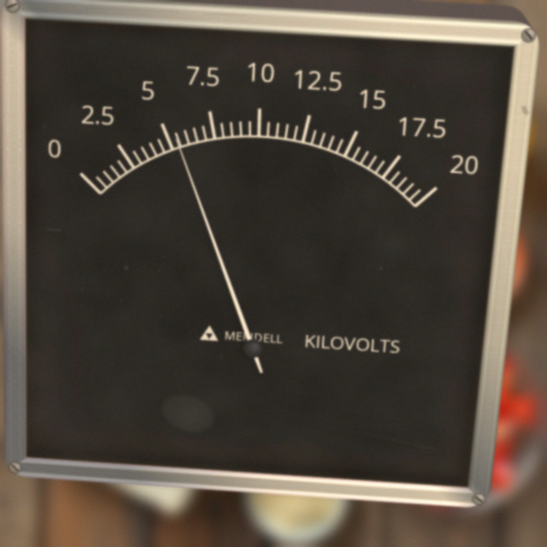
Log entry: 5.5 kV
